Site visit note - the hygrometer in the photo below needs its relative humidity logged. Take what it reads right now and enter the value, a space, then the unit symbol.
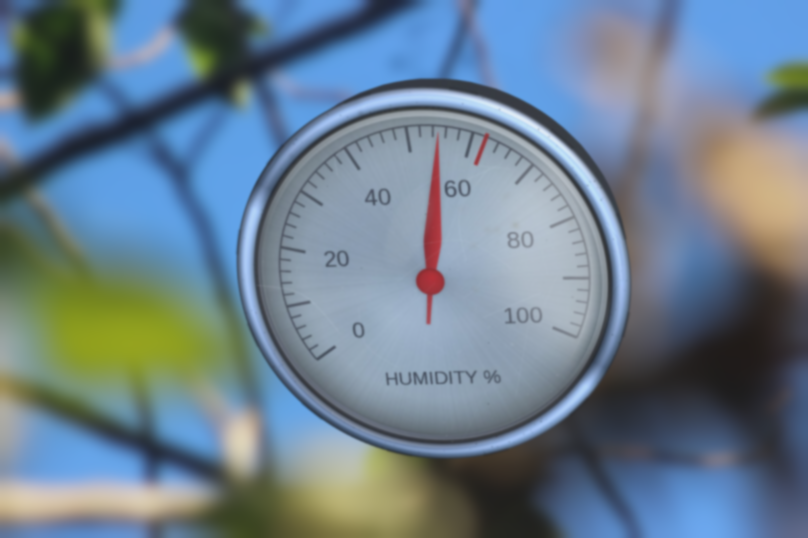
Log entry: 55 %
